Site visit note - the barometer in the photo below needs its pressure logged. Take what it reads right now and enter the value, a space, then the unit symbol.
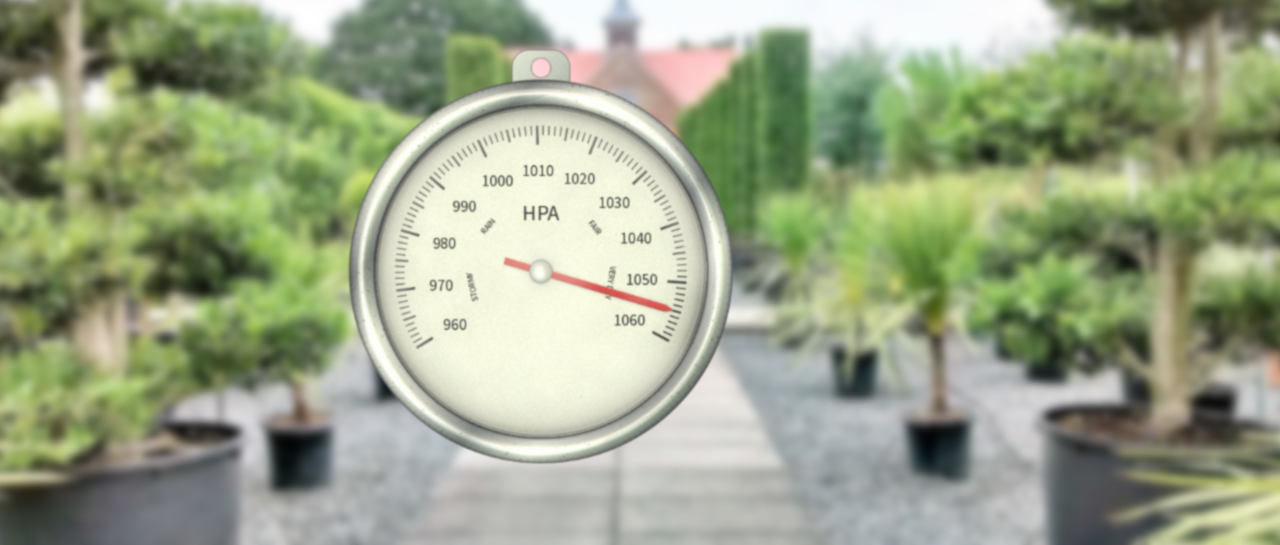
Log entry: 1055 hPa
